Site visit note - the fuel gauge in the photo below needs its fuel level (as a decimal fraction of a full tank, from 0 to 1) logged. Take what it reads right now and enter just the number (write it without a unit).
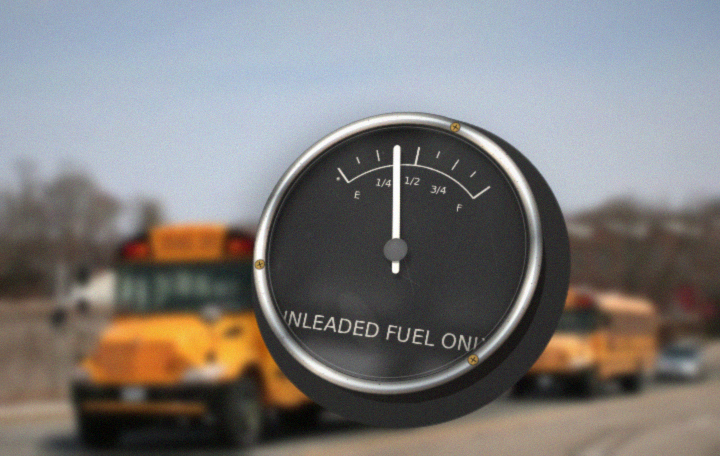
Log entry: 0.375
